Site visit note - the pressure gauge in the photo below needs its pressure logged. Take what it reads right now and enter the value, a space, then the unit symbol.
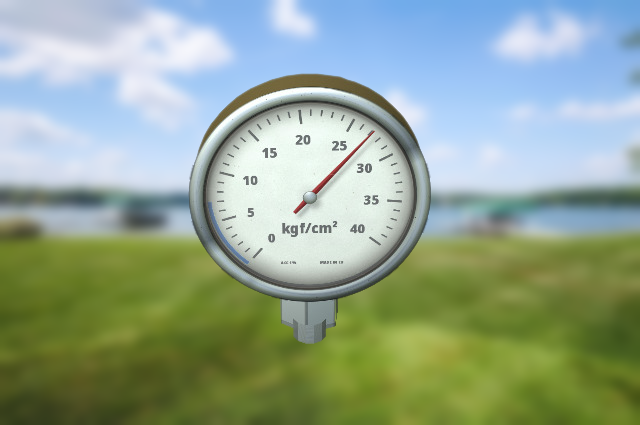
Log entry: 27 kg/cm²
